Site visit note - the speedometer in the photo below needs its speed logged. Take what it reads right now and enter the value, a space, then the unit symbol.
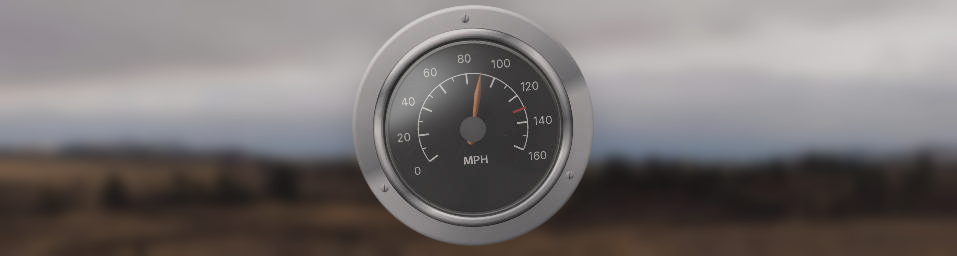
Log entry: 90 mph
